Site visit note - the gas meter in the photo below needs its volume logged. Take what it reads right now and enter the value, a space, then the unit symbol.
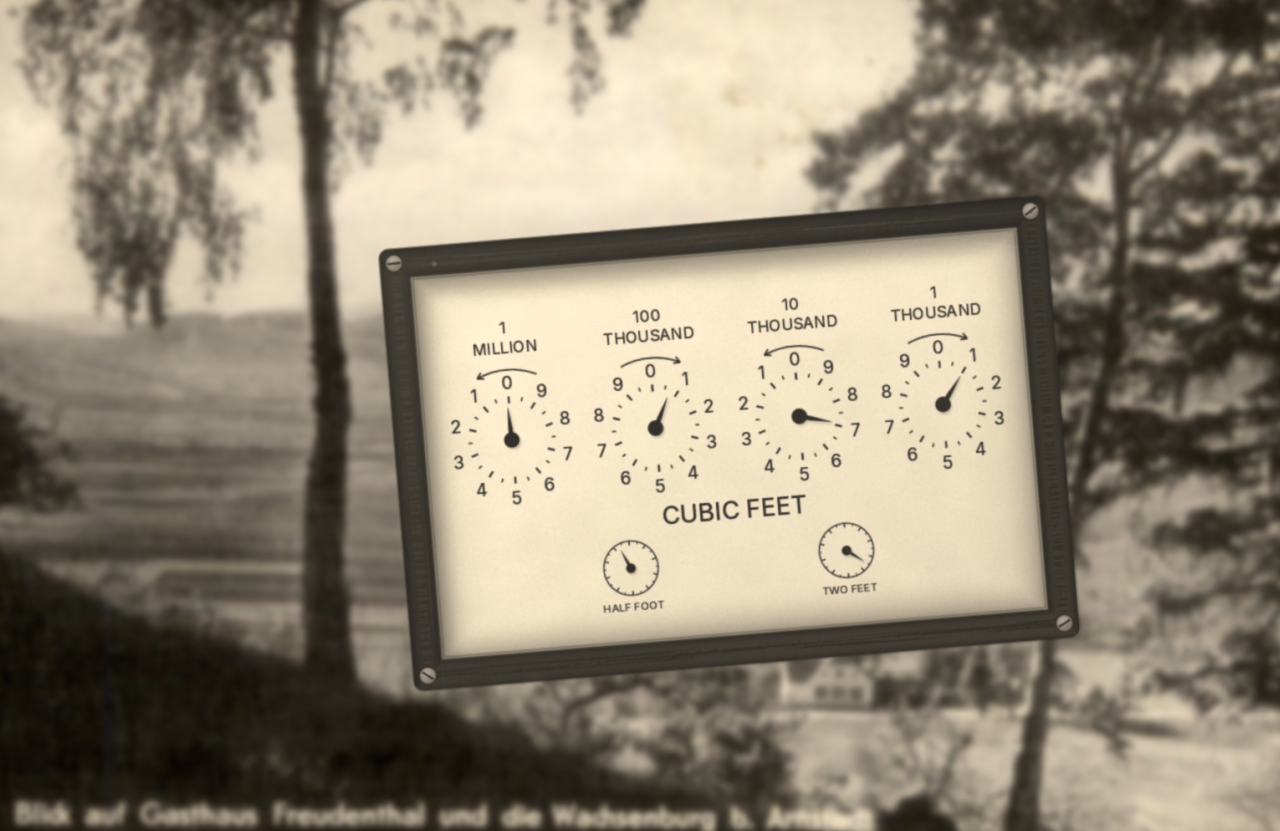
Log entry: 7100 ft³
